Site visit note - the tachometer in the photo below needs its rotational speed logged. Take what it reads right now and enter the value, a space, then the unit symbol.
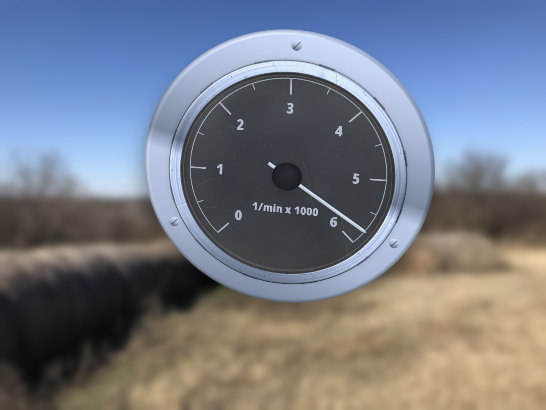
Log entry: 5750 rpm
